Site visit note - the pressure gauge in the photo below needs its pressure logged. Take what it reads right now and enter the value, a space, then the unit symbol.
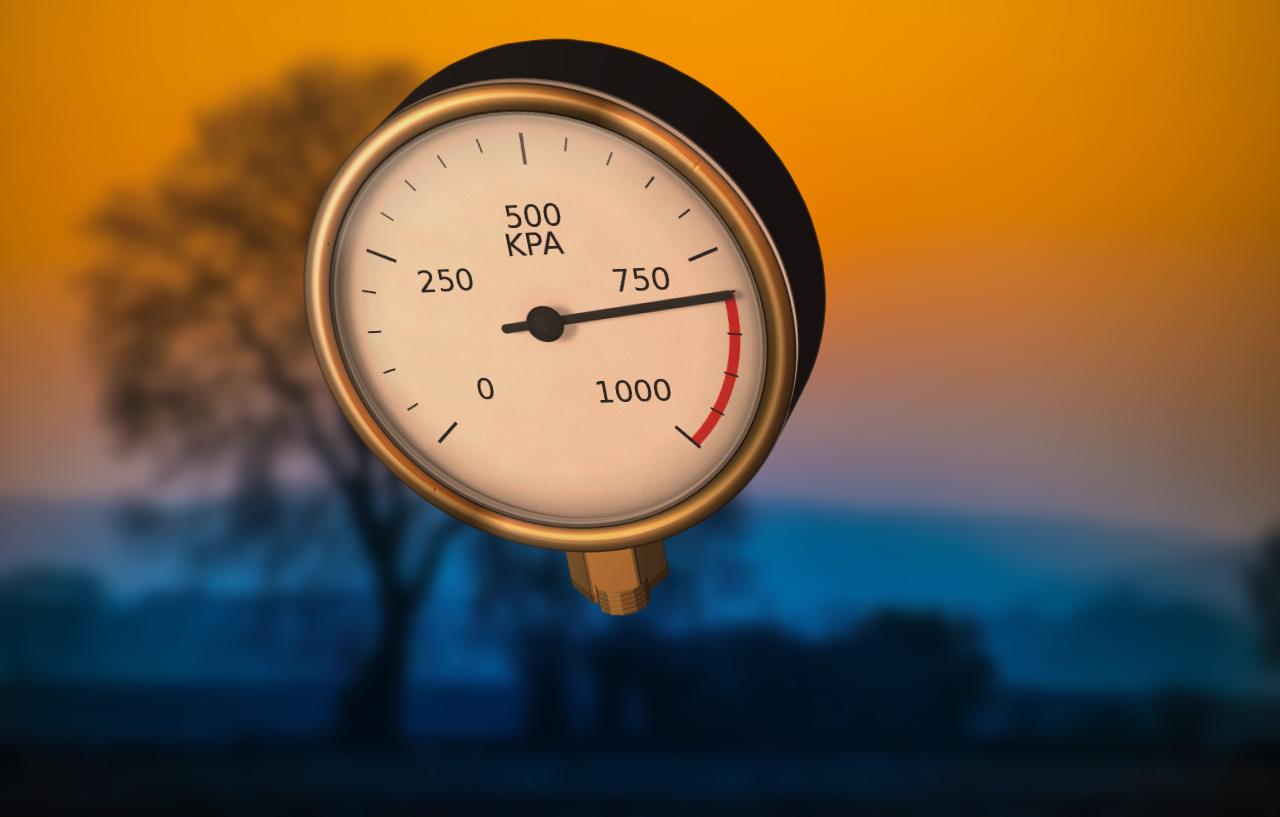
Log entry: 800 kPa
